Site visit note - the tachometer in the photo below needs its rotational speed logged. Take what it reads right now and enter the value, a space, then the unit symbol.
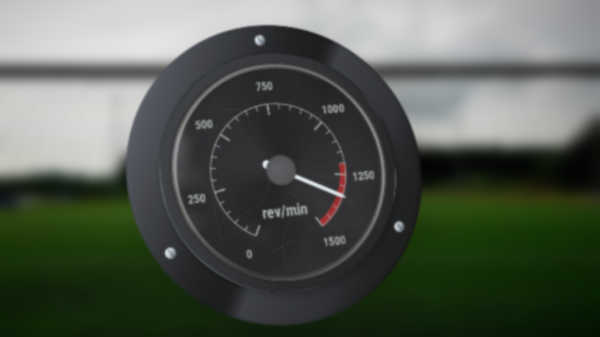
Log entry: 1350 rpm
